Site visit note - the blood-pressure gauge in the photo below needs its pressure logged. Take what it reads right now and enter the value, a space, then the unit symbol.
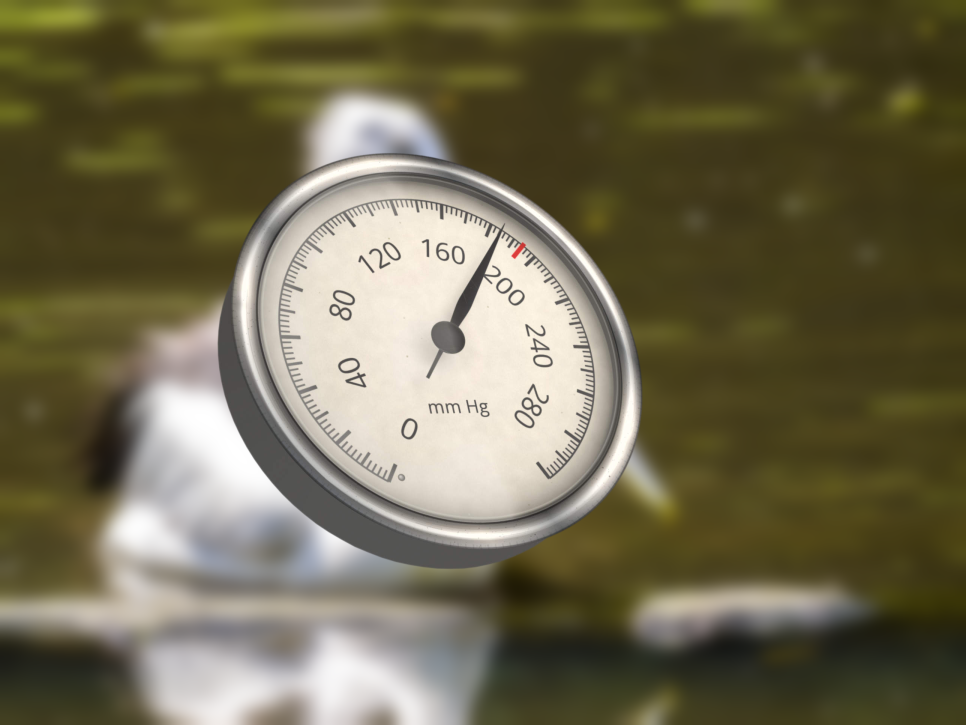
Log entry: 184 mmHg
